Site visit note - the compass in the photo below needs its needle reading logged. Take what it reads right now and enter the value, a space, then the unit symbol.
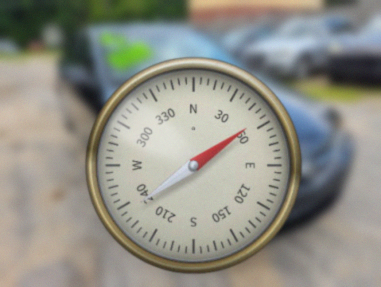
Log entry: 55 °
